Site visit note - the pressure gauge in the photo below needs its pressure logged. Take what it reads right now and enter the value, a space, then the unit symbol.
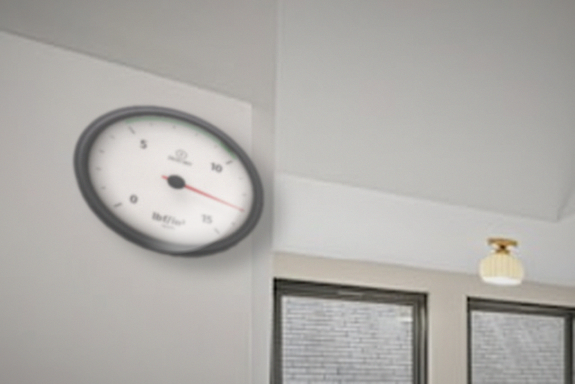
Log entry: 13 psi
